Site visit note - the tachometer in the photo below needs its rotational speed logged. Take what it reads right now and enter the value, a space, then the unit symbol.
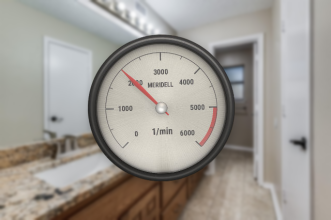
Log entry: 2000 rpm
